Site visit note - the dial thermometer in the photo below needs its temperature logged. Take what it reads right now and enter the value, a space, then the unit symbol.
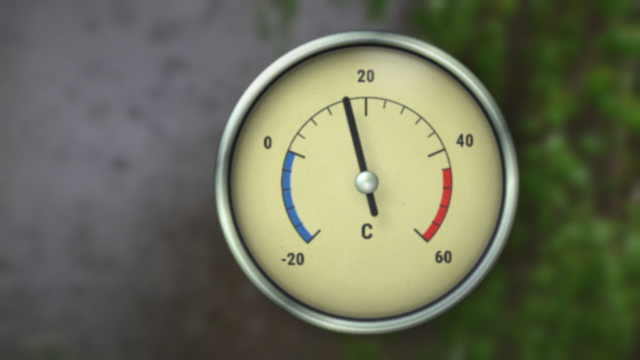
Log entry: 16 °C
